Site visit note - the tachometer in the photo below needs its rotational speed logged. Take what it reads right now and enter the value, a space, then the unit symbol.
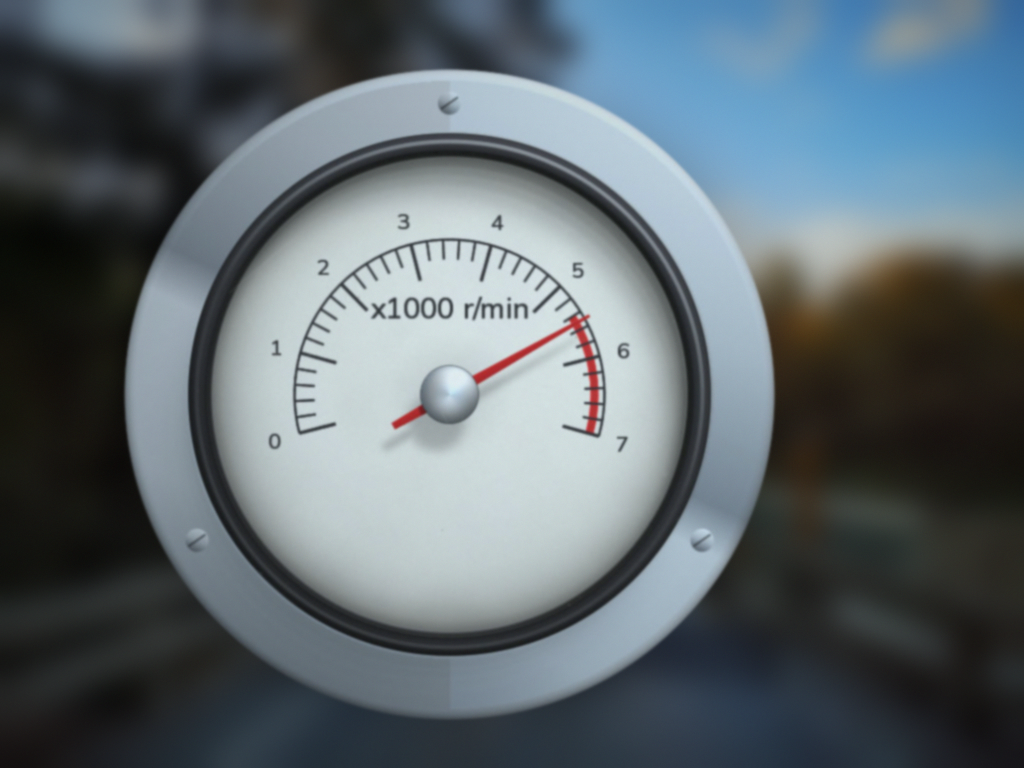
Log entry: 5500 rpm
